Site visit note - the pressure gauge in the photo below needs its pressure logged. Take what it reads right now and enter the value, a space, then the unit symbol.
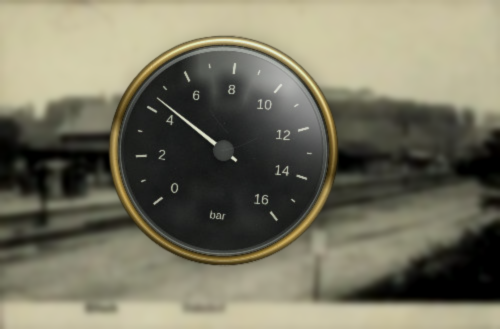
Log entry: 4.5 bar
